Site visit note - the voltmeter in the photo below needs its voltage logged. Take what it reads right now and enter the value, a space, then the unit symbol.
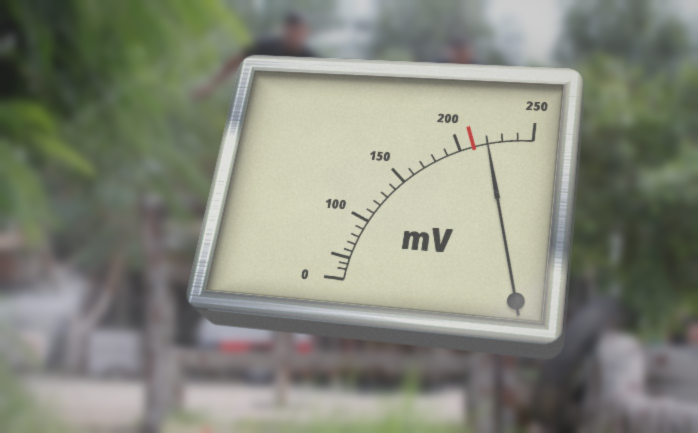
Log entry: 220 mV
